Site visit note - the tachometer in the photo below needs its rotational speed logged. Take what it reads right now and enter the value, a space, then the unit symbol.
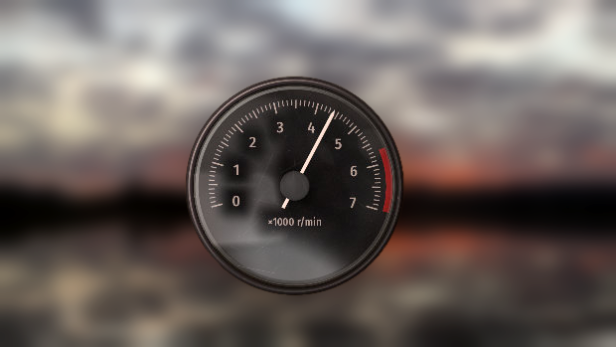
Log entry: 4400 rpm
